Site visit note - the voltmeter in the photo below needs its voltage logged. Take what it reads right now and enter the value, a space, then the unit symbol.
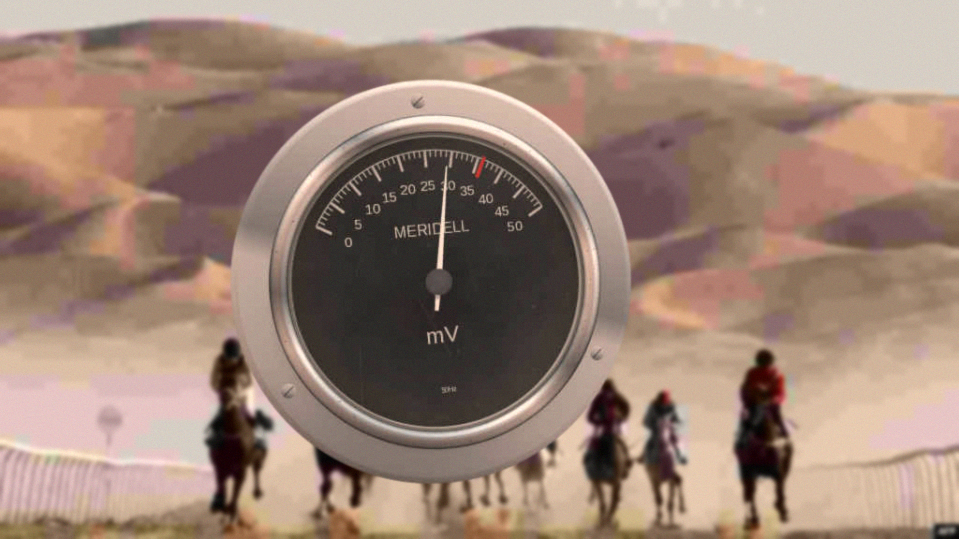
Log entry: 29 mV
